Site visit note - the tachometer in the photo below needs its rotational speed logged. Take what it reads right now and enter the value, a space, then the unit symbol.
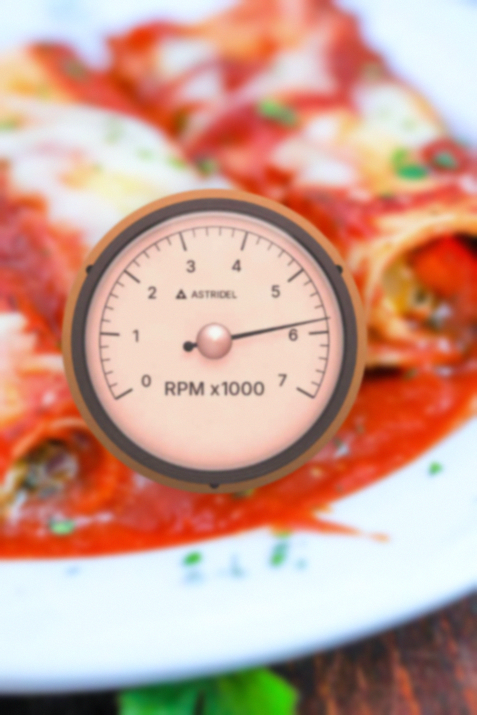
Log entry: 5800 rpm
